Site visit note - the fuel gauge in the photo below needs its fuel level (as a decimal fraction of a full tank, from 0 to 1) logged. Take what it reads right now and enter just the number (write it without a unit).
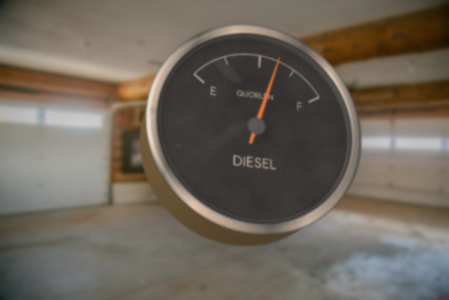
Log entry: 0.625
